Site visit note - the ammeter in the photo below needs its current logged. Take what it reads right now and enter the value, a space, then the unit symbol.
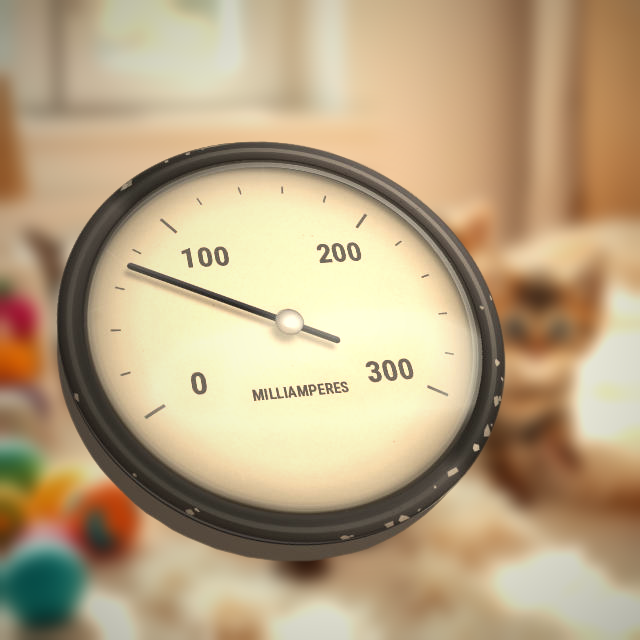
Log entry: 70 mA
